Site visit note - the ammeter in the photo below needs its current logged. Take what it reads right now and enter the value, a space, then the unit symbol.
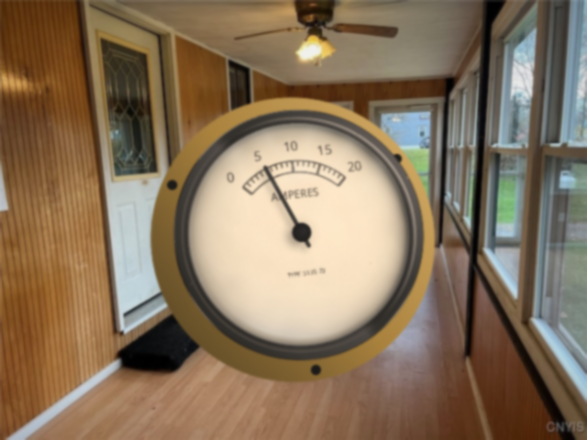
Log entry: 5 A
